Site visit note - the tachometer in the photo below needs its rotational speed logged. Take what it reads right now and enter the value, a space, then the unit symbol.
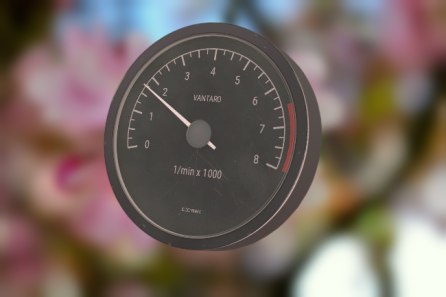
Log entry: 1750 rpm
